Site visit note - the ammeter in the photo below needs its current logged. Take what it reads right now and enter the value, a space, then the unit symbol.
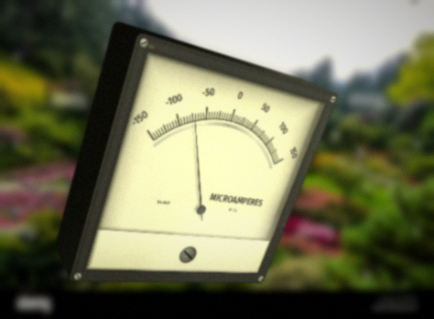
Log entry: -75 µA
